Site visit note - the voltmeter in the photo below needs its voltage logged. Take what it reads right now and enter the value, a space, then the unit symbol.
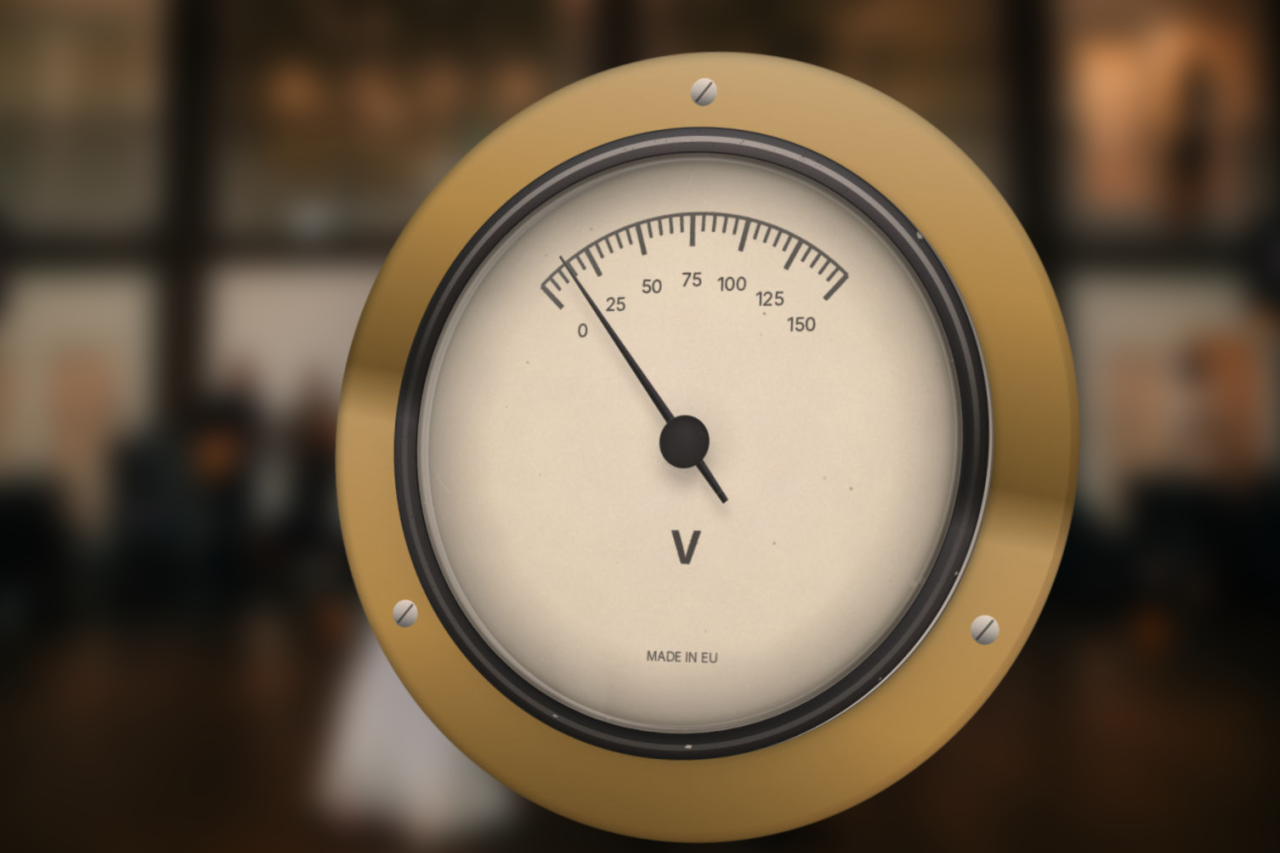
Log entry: 15 V
